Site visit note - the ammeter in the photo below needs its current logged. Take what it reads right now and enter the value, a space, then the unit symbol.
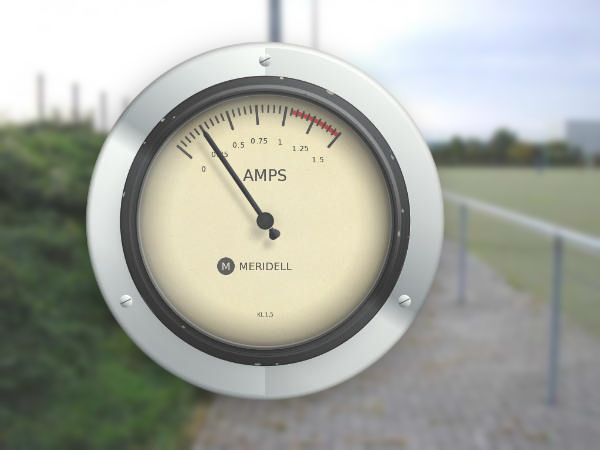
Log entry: 0.25 A
